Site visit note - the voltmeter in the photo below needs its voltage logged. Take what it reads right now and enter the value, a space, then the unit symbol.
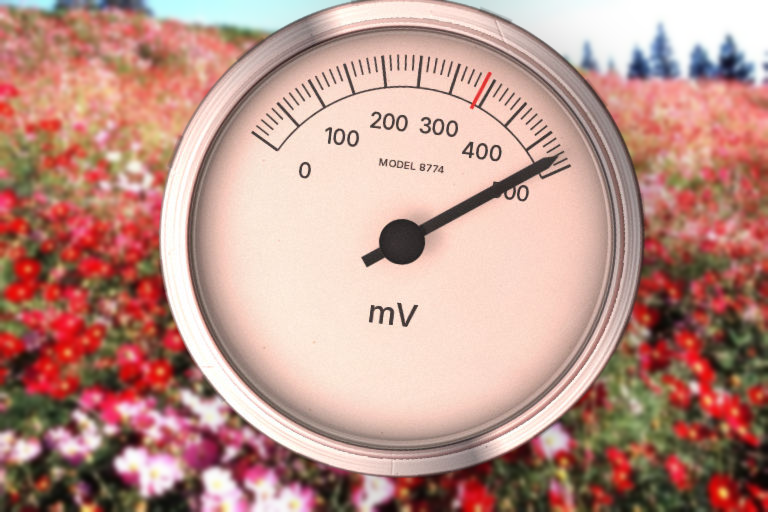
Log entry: 480 mV
